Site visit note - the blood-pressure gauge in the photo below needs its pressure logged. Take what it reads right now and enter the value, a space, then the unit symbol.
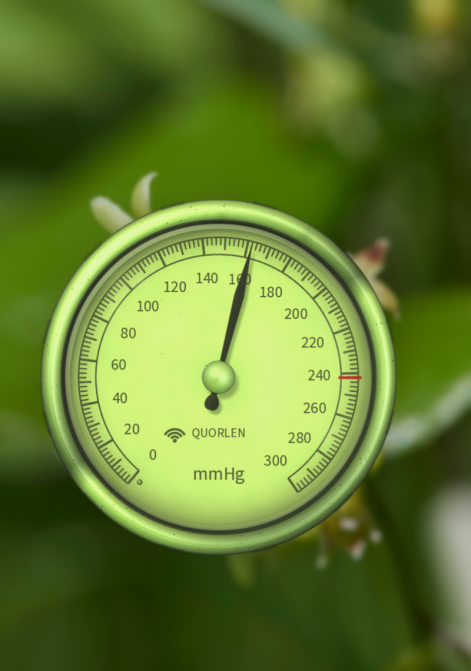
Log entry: 162 mmHg
